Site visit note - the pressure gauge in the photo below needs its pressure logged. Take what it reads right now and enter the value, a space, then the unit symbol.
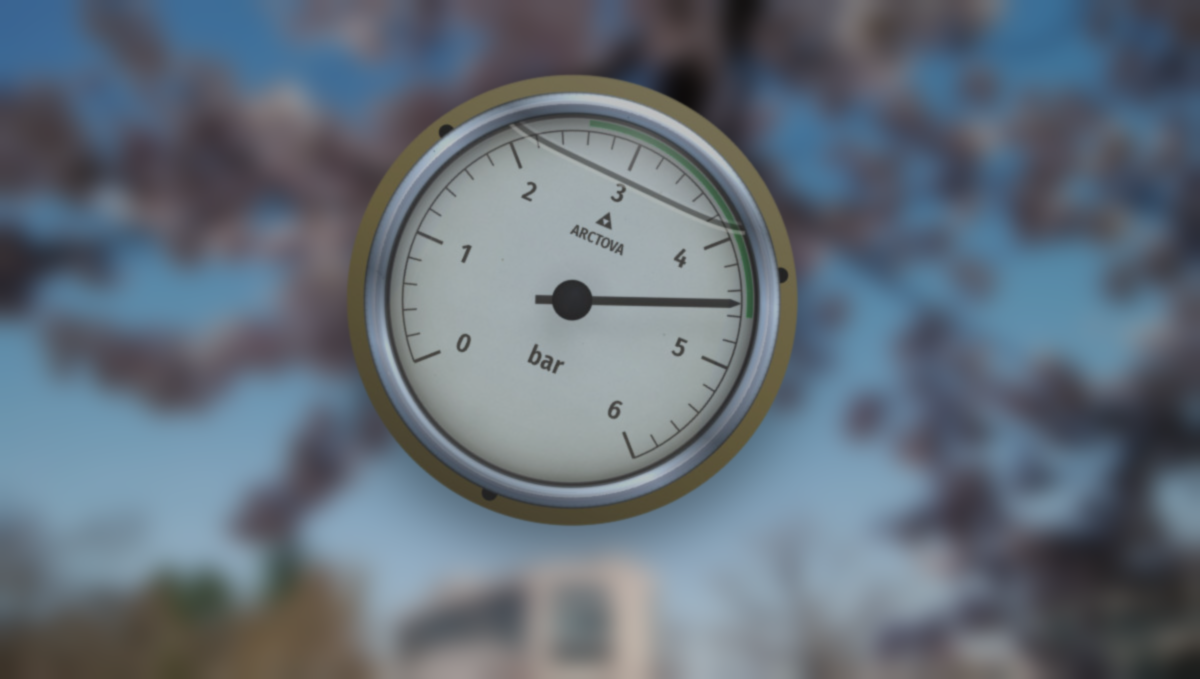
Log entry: 4.5 bar
